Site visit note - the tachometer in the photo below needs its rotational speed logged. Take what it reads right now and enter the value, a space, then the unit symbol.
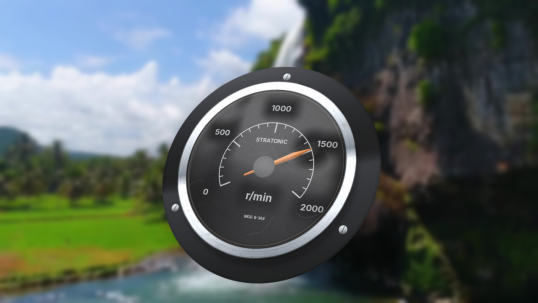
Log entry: 1500 rpm
